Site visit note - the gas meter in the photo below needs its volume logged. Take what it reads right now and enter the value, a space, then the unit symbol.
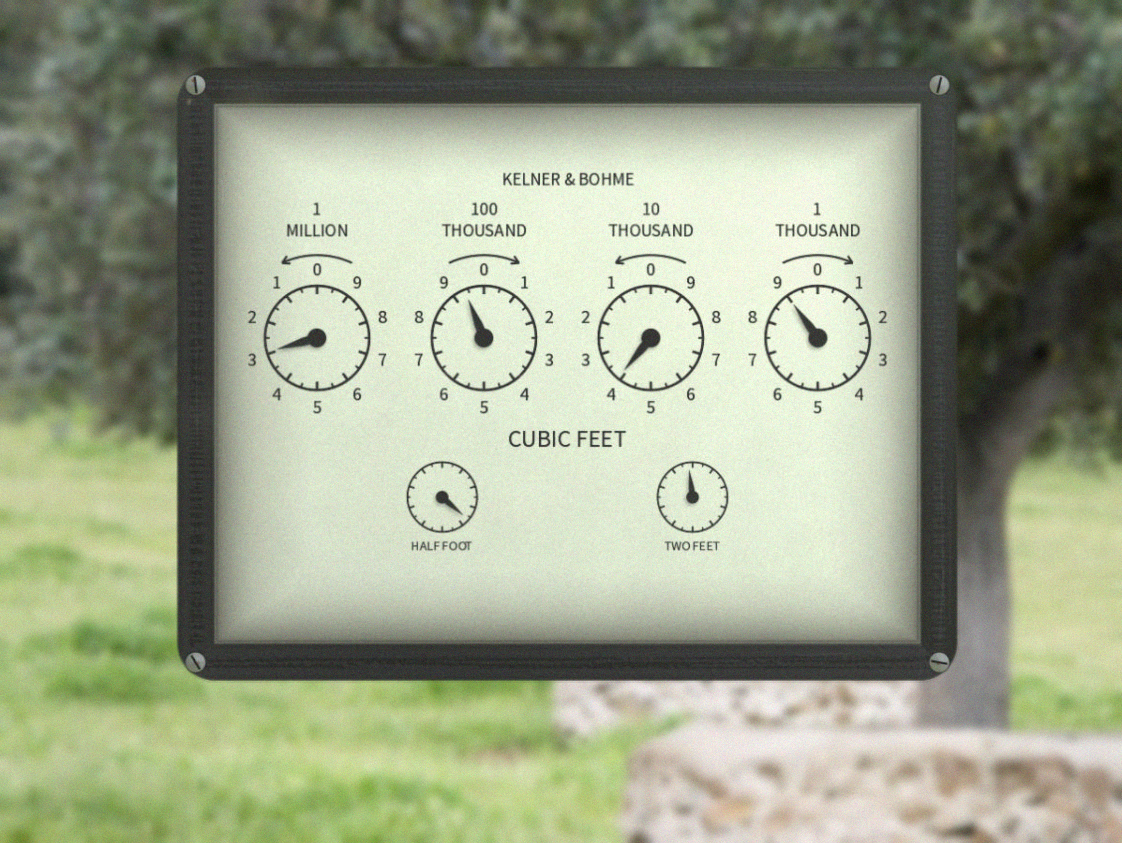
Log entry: 293900 ft³
